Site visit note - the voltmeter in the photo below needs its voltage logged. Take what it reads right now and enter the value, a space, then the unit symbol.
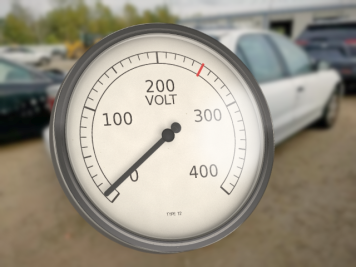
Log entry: 10 V
